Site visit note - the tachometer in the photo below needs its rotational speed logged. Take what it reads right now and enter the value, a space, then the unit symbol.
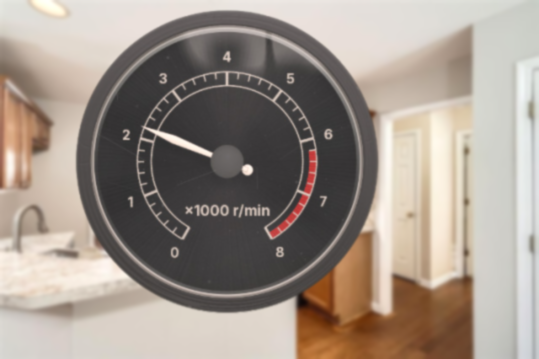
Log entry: 2200 rpm
